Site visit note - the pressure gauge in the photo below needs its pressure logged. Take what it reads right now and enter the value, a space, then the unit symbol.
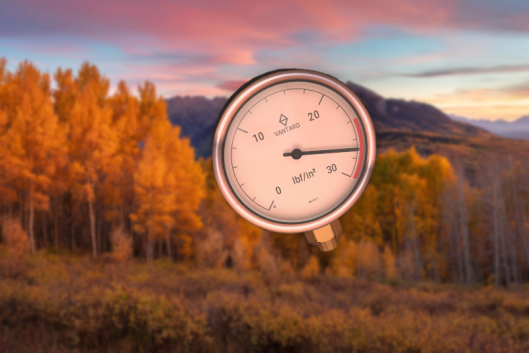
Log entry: 27 psi
